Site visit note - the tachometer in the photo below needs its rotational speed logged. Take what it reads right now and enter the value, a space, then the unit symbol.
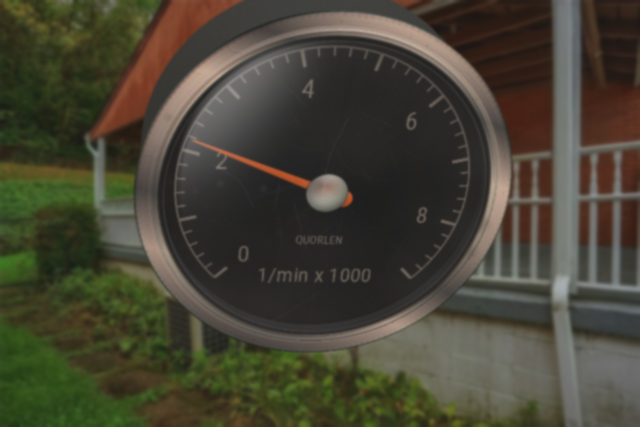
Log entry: 2200 rpm
